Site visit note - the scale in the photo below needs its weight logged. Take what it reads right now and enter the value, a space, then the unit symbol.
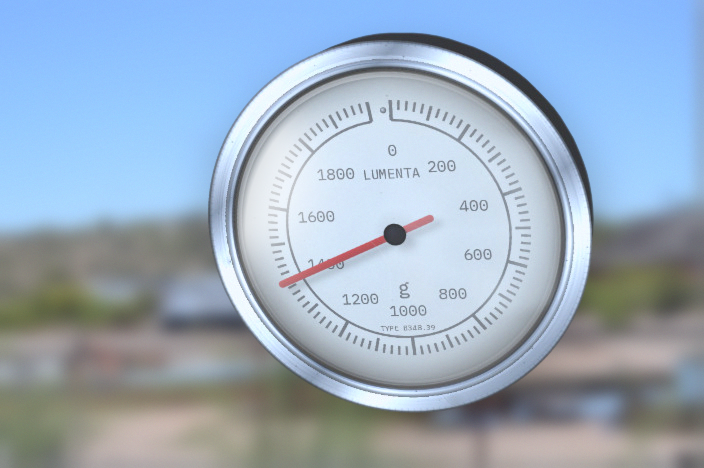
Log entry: 1400 g
